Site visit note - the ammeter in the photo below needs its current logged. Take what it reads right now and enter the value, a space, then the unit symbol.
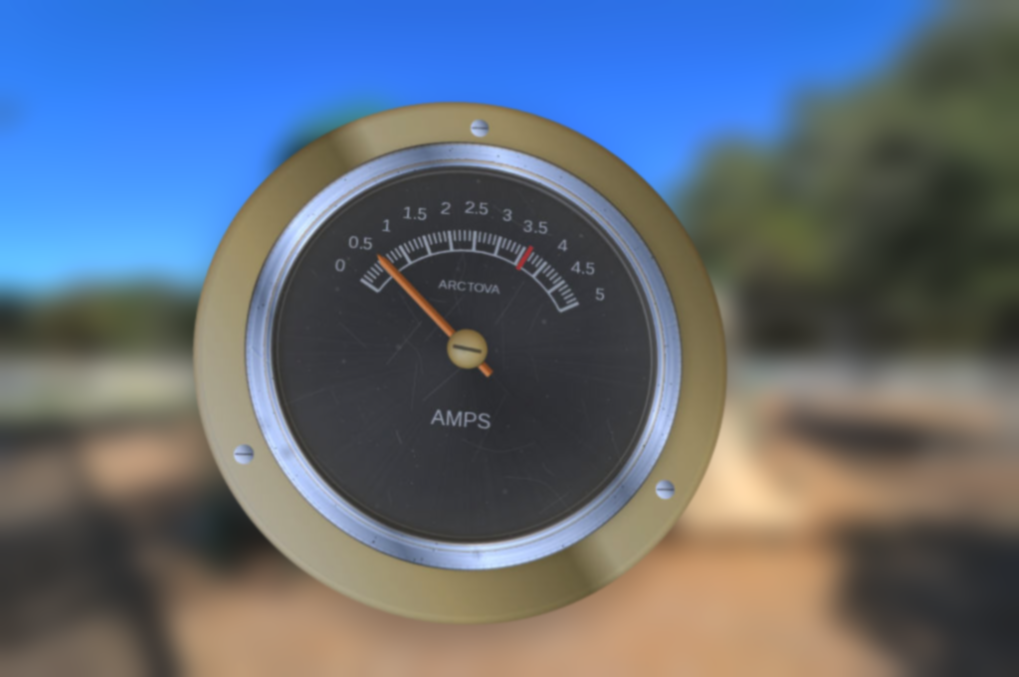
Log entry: 0.5 A
